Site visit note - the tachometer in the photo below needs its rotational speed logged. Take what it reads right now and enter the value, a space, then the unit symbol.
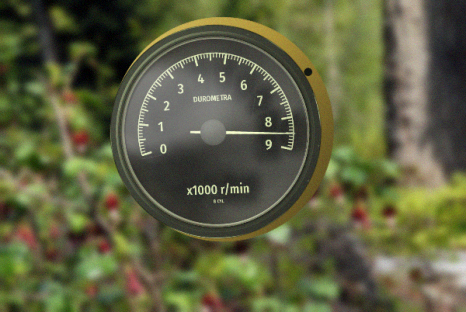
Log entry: 8500 rpm
